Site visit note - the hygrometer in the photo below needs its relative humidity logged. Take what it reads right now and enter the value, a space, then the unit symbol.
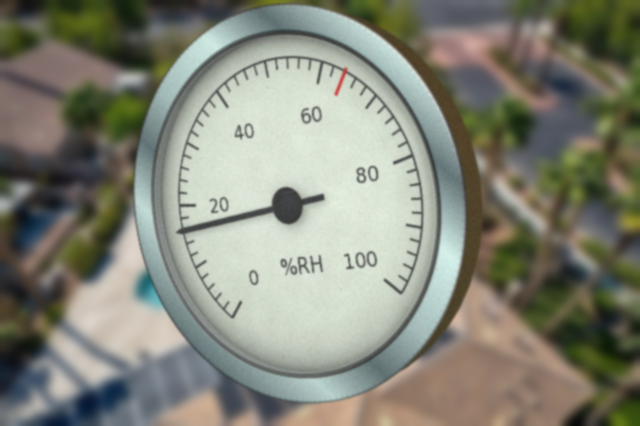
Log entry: 16 %
